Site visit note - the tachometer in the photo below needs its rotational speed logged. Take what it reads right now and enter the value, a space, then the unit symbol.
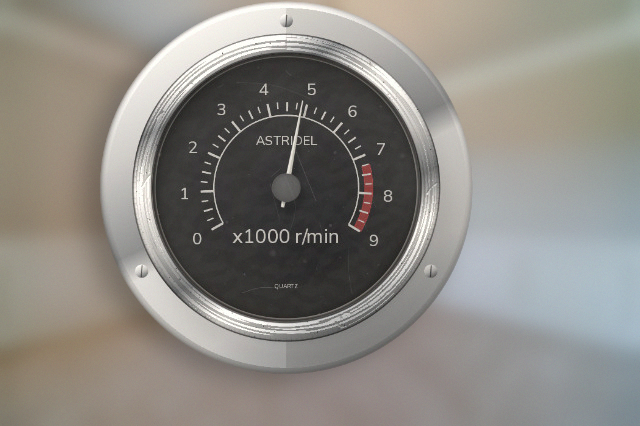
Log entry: 4875 rpm
